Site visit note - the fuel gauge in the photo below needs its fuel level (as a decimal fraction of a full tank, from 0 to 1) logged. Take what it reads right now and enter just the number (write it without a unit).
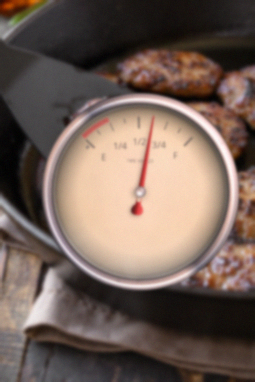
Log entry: 0.625
